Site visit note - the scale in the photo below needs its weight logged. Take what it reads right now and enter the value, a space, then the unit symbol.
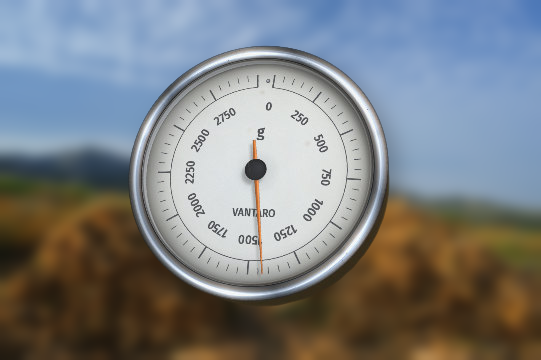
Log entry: 1425 g
